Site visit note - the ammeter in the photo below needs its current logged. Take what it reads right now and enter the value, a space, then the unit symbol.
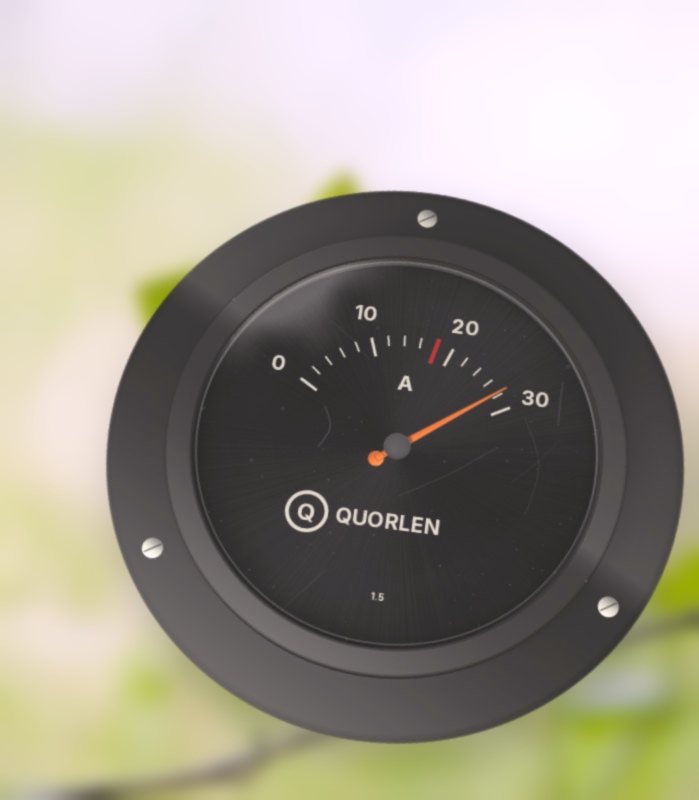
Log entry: 28 A
